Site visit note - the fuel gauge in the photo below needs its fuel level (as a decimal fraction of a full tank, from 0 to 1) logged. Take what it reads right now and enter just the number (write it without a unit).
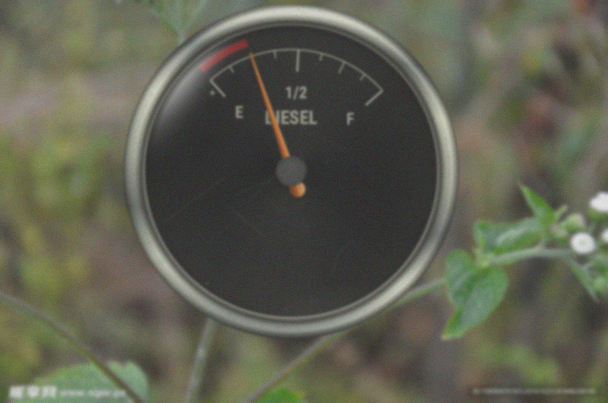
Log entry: 0.25
